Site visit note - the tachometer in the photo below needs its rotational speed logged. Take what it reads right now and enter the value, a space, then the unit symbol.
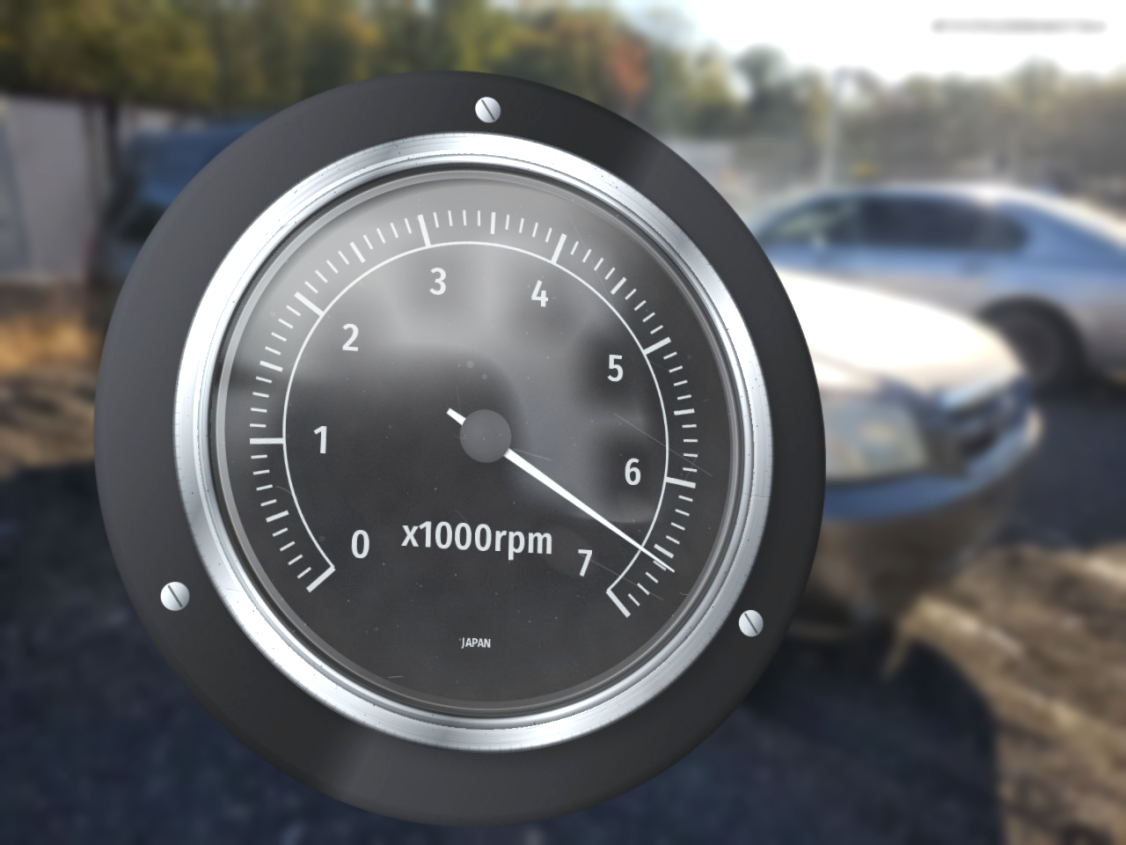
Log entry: 6600 rpm
